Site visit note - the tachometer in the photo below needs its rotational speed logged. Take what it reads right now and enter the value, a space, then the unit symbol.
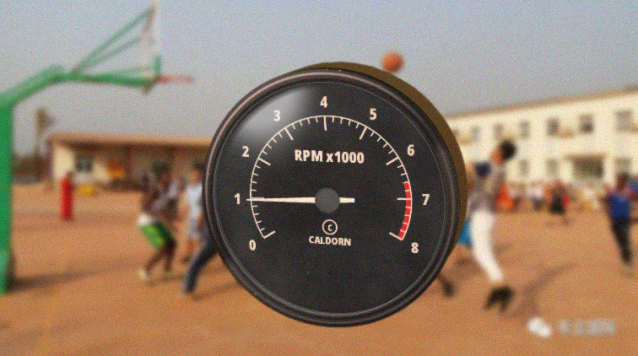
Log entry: 1000 rpm
